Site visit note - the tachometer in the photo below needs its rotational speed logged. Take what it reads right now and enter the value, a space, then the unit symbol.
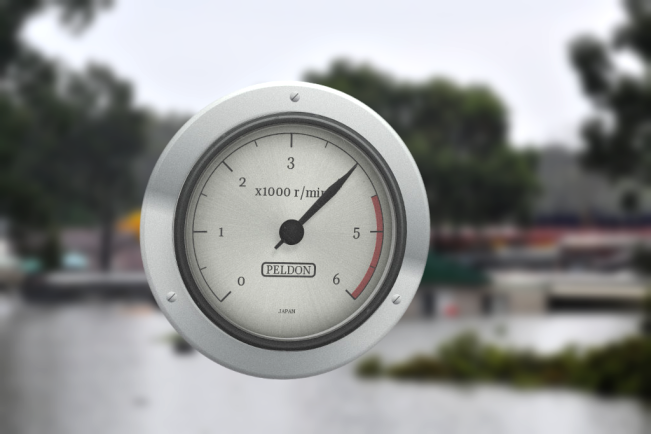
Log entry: 4000 rpm
